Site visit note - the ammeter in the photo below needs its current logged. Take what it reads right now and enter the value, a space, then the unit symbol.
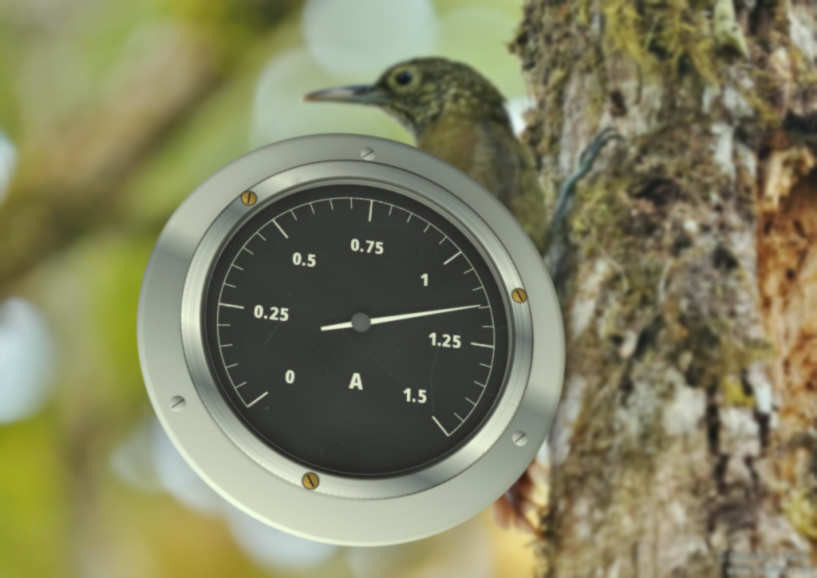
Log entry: 1.15 A
